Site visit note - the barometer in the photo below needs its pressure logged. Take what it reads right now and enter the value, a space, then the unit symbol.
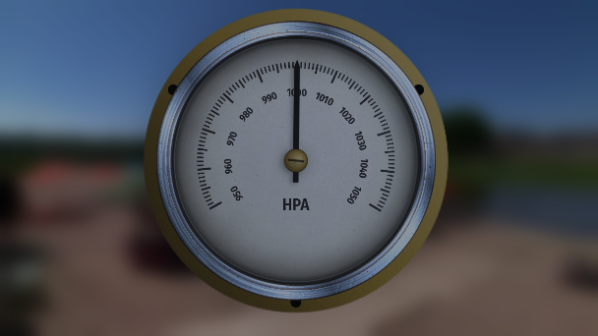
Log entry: 1000 hPa
